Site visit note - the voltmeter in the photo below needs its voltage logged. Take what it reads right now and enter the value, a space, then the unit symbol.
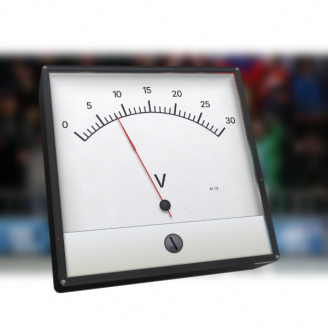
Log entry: 8 V
